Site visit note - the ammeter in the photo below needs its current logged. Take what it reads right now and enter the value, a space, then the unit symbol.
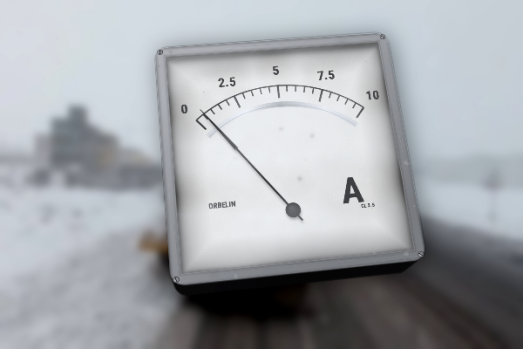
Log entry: 0.5 A
